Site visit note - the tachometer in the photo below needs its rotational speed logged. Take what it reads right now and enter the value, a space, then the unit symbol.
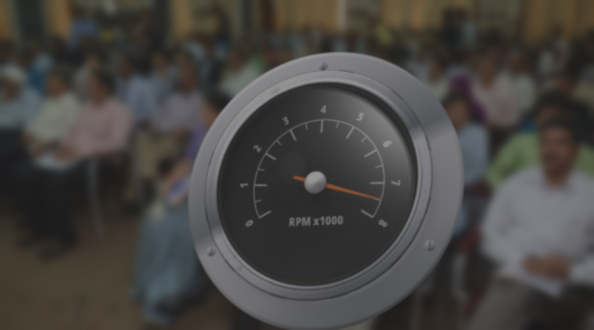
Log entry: 7500 rpm
